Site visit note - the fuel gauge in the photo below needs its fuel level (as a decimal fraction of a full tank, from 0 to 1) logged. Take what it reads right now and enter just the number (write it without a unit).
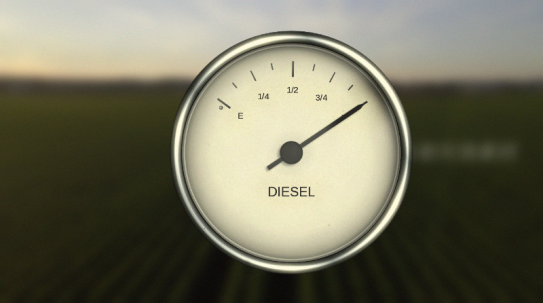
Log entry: 1
